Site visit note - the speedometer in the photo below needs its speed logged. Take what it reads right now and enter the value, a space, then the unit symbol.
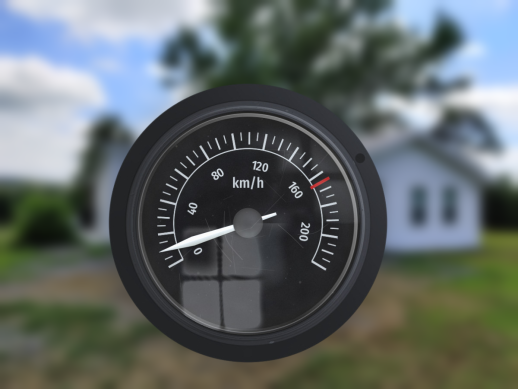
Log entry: 10 km/h
